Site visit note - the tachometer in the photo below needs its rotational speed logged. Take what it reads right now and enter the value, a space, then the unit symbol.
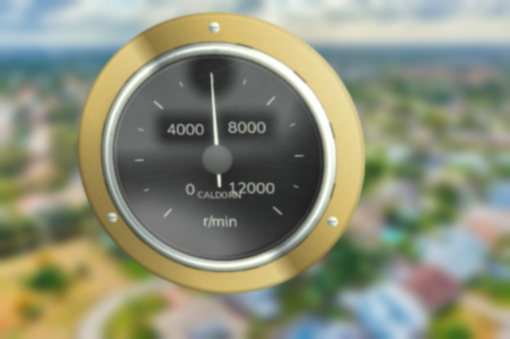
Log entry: 6000 rpm
